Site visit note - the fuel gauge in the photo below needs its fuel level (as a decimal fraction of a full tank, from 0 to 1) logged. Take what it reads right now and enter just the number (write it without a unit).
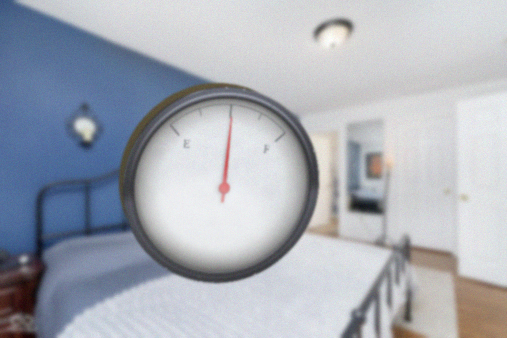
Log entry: 0.5
